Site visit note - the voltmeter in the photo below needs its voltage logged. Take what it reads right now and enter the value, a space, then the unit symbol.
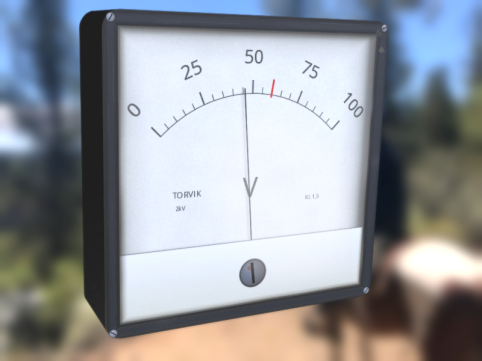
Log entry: 45 V
